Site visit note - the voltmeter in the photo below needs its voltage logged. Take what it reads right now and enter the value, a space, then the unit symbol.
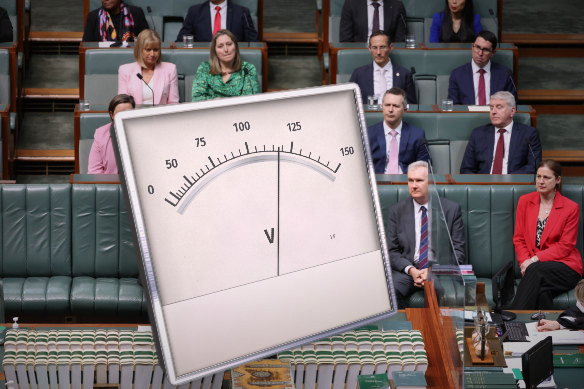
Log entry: 117.5 V
